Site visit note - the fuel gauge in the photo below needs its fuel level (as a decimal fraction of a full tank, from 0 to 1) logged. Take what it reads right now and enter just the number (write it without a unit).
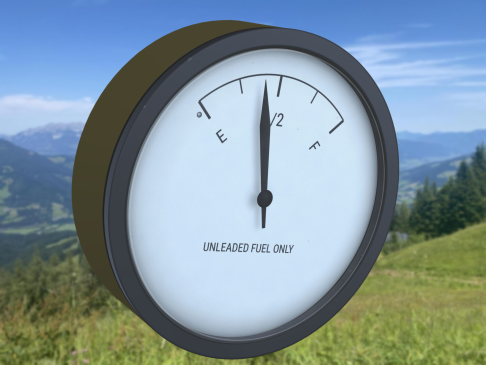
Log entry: 0.375
